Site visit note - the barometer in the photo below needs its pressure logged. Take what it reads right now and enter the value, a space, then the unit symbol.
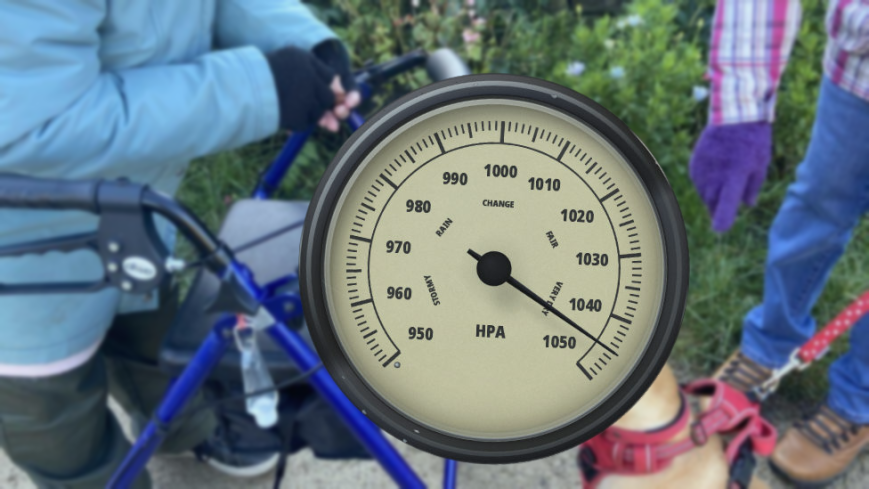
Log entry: 1045 hPa
